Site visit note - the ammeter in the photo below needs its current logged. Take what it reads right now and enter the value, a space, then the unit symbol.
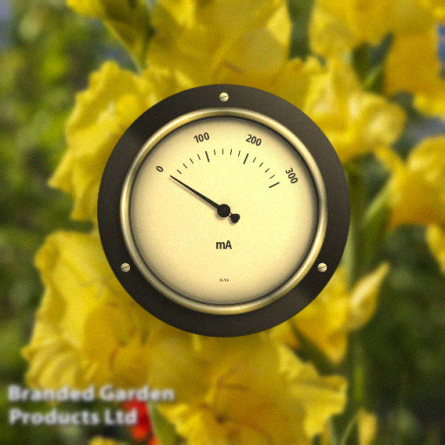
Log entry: 0 mA
